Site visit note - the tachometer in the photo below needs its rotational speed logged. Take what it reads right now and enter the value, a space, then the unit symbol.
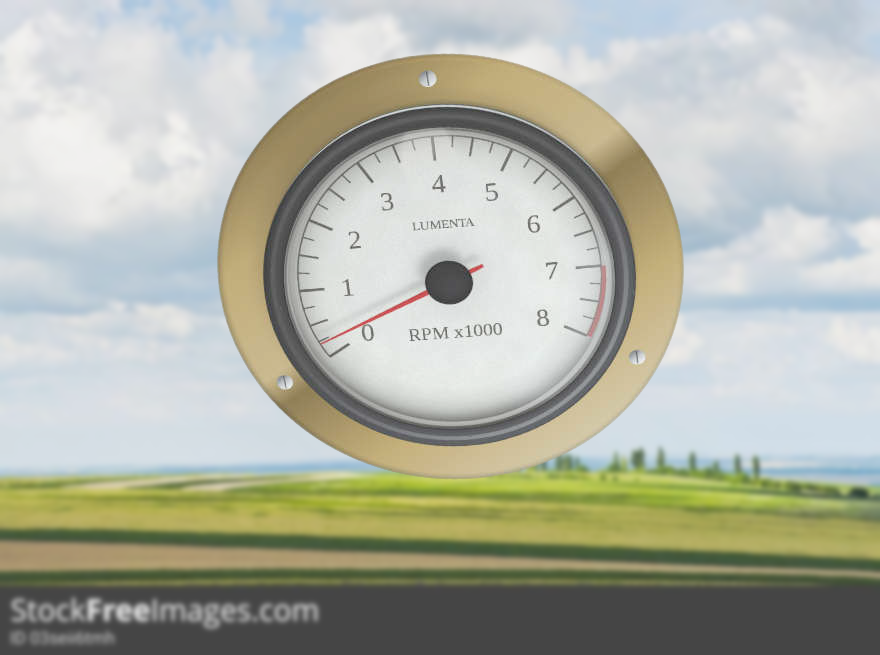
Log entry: 250 rpm
